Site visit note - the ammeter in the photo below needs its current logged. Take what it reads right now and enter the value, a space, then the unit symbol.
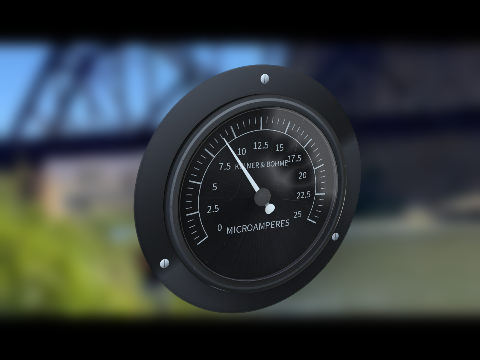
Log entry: 9 µA
